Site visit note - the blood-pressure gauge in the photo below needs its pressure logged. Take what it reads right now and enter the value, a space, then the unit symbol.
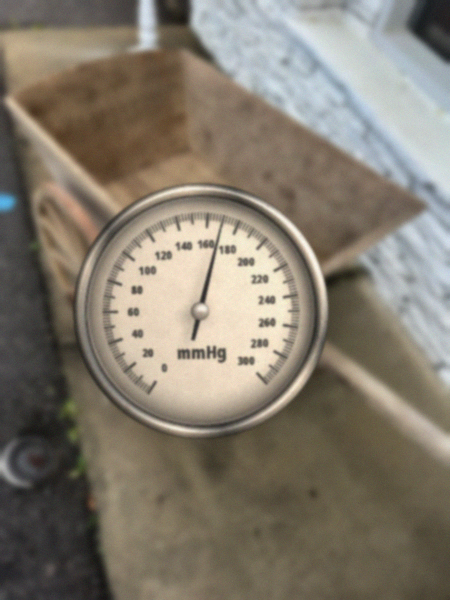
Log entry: 170 mmHg
